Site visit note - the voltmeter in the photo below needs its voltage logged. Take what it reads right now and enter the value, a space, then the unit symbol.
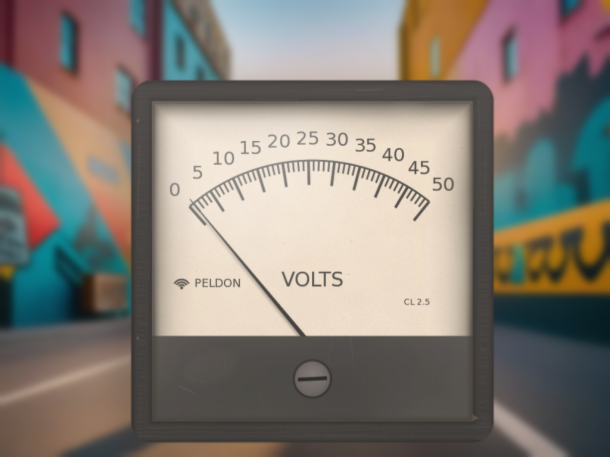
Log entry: 1 V
